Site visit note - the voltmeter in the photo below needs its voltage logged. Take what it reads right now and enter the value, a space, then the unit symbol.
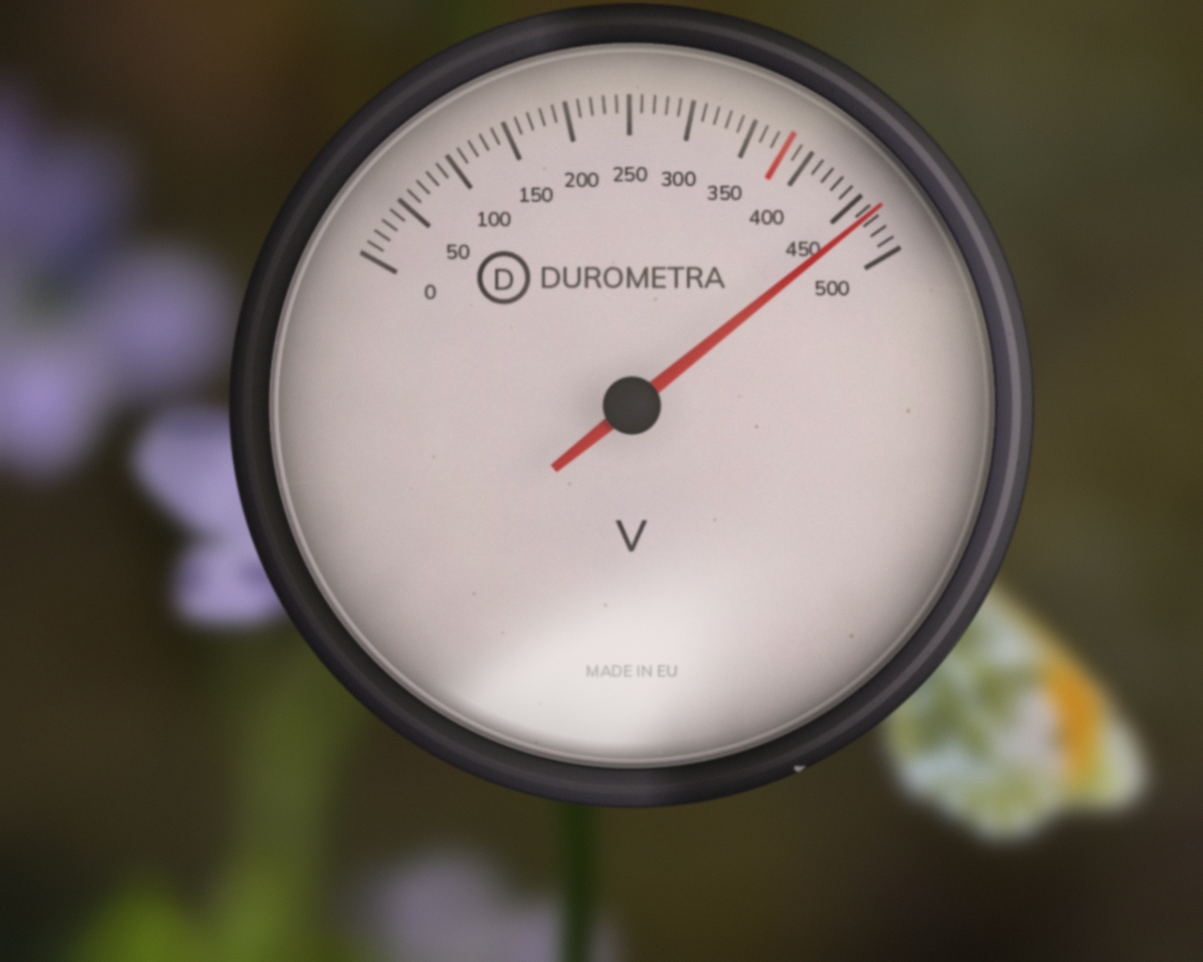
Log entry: 465 V
